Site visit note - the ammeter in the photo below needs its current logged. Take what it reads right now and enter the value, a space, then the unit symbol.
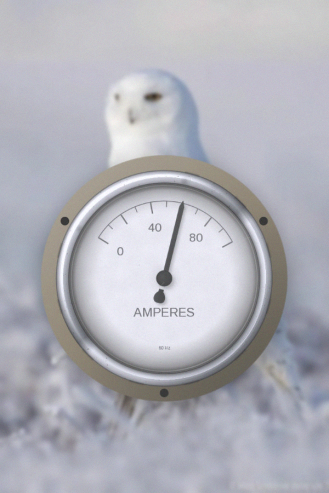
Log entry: 60 A
